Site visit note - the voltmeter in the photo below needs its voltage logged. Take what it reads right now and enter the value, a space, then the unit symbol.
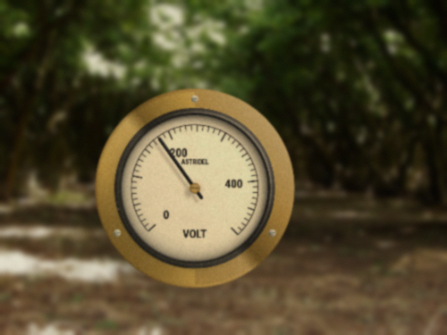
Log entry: 180 V
